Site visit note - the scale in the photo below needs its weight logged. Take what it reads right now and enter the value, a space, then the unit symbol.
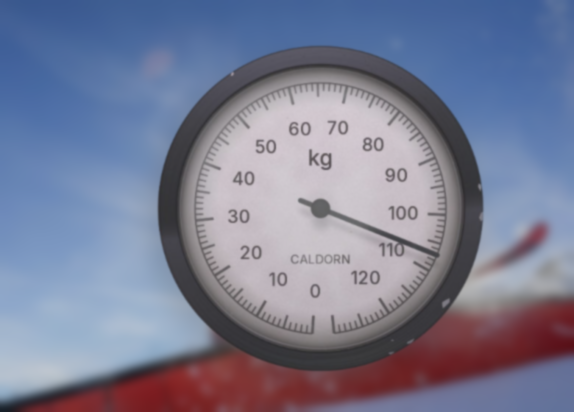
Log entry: 107 kg
